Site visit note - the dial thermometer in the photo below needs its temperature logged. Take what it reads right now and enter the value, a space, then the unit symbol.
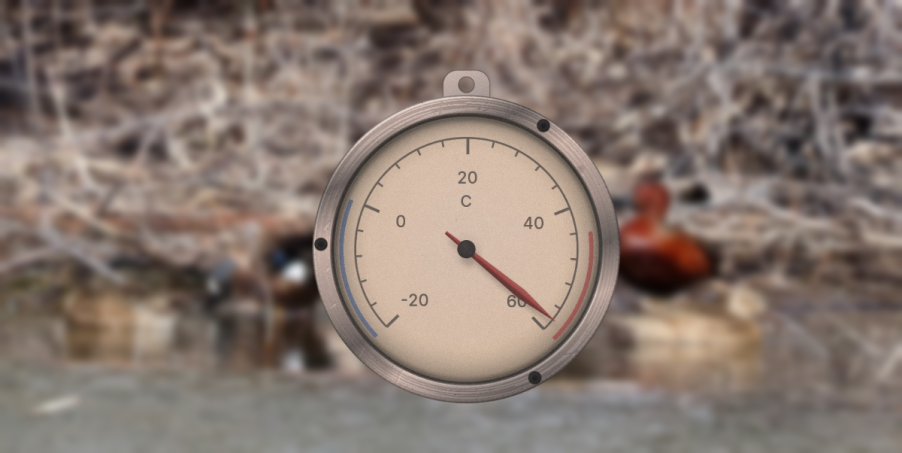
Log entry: 58 °C
